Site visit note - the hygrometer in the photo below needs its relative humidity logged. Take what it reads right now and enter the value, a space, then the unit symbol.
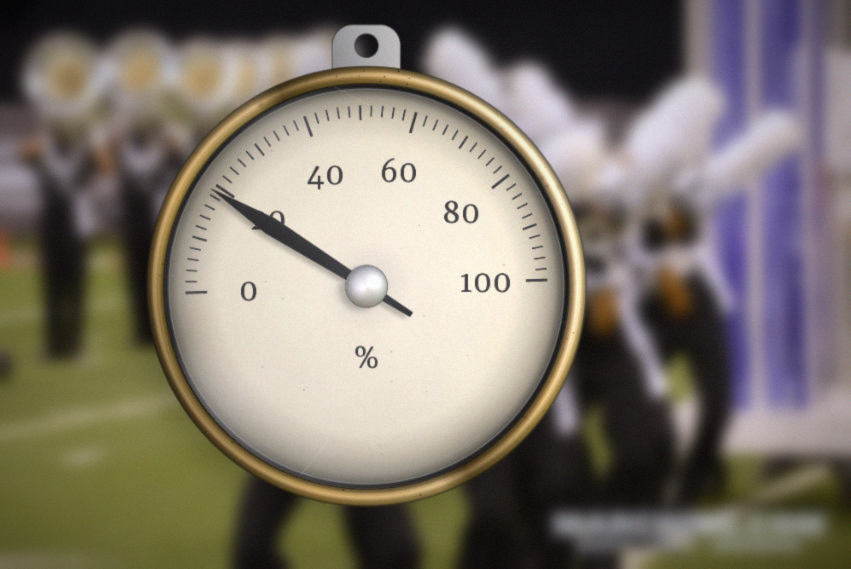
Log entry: 19 %
